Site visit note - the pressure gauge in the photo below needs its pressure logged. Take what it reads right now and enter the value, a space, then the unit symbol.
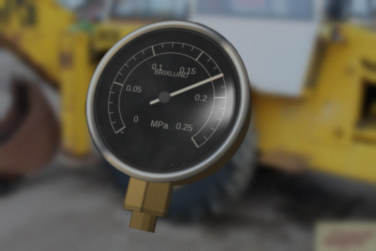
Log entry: 0.18 MPa
